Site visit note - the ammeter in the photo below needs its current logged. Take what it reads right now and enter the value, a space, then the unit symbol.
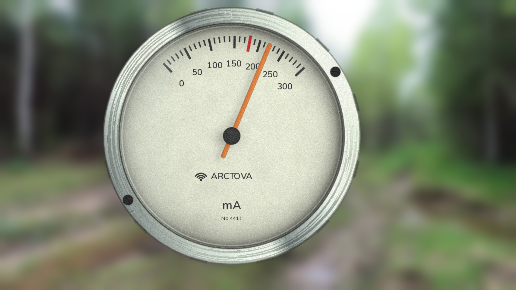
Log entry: 220 mA
